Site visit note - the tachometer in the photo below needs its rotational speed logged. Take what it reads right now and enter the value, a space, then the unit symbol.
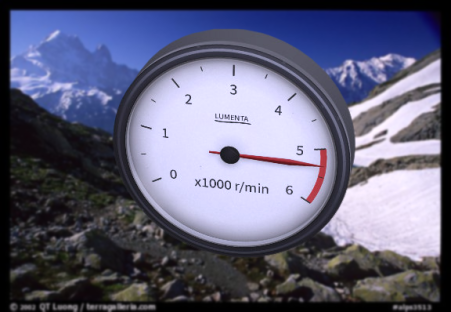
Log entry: 5250 rpm
